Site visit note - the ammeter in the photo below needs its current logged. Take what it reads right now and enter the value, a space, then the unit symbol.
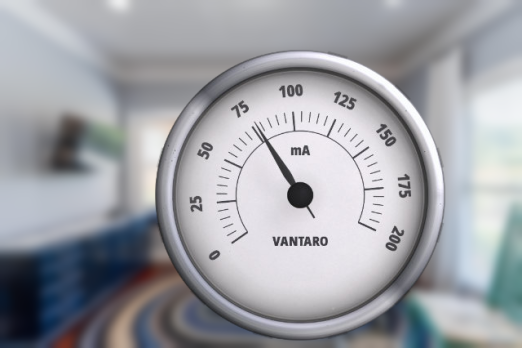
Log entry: 77.5 mA
